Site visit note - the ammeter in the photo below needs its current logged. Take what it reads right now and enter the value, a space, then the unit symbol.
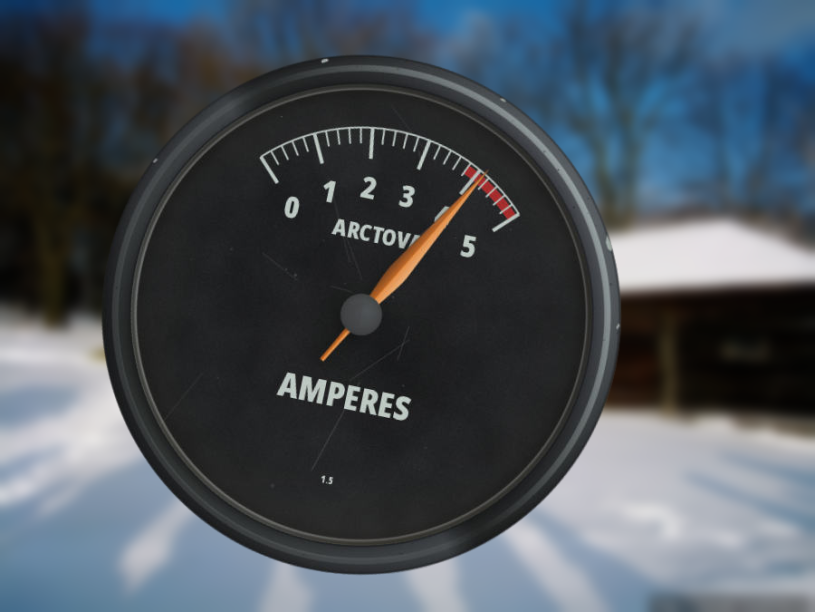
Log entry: 4.1 A
